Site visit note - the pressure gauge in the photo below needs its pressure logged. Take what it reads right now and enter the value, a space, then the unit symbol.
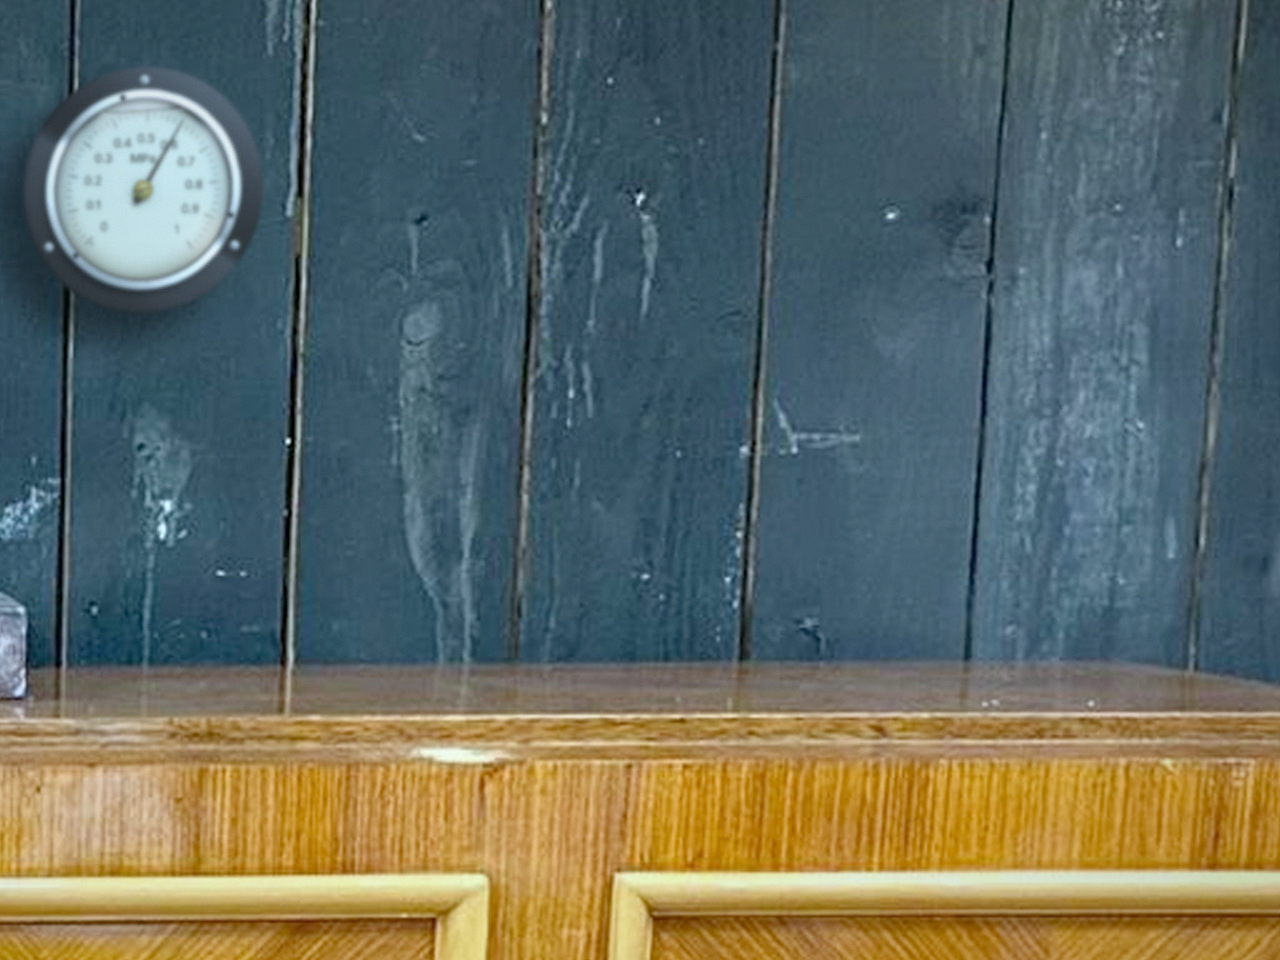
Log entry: 0.6 MPa
